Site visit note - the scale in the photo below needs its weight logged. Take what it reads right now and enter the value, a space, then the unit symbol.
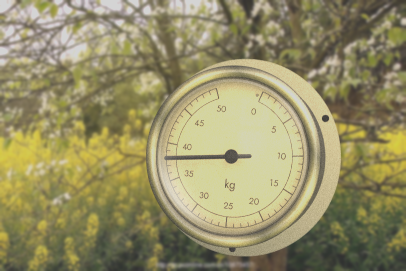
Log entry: 38 kg
